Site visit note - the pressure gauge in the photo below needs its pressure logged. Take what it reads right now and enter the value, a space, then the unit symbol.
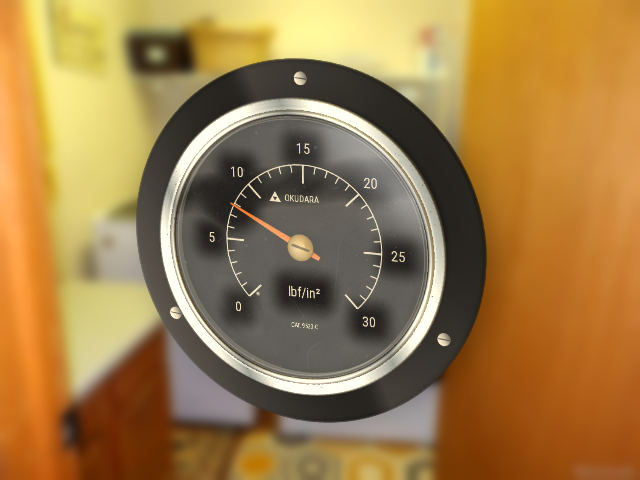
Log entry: 8 psi
